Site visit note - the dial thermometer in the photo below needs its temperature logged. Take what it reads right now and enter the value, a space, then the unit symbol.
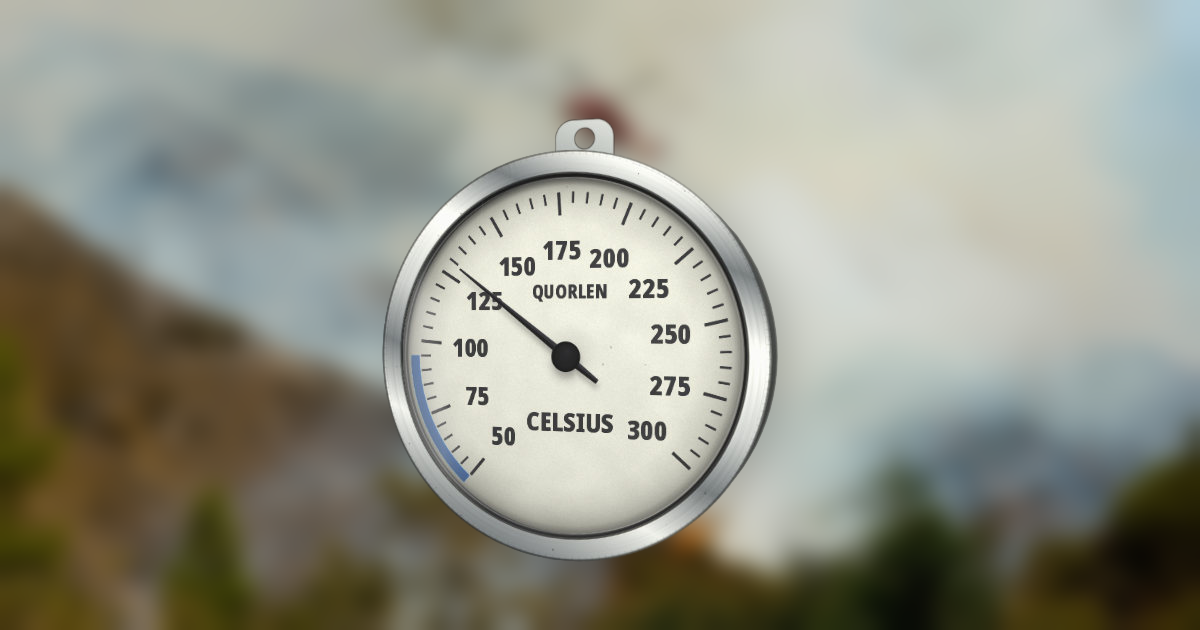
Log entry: 130 °C
